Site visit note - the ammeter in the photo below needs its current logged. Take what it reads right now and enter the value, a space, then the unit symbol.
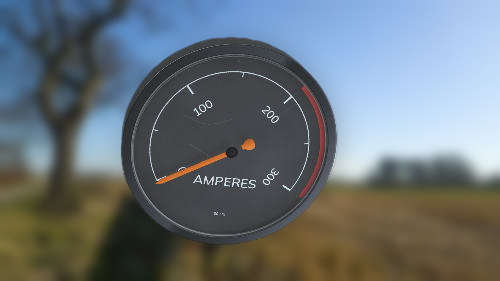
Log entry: 0 A
